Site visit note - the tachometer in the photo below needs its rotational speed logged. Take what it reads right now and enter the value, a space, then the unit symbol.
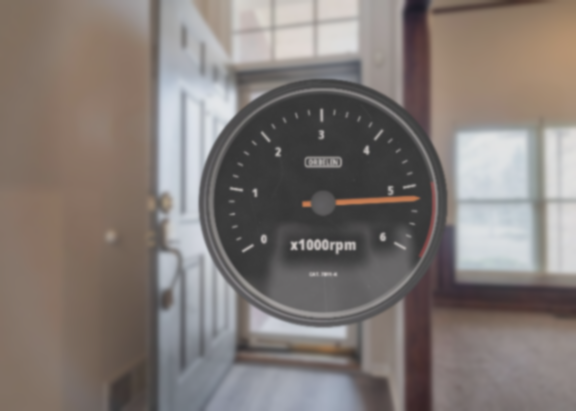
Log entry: 5200 rpm
